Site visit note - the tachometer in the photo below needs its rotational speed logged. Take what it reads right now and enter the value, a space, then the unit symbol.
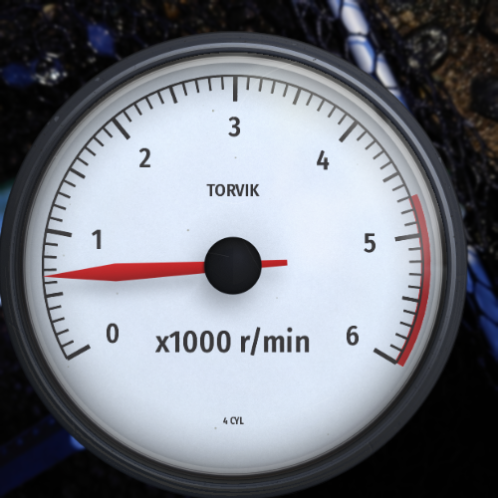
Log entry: 650 rpm
